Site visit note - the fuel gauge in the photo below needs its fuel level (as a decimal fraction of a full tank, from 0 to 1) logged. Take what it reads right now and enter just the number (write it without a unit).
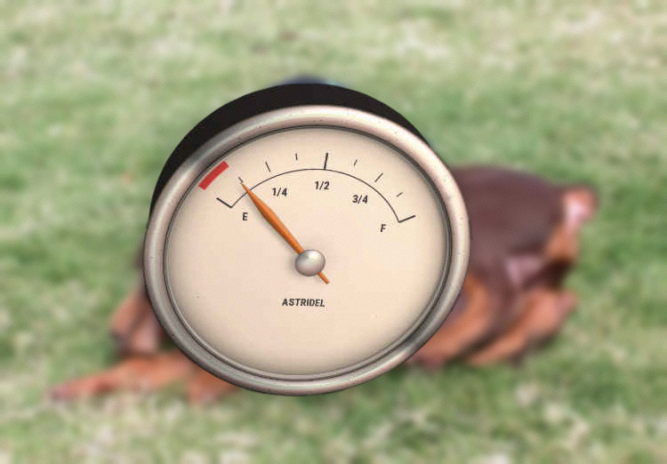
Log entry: 0.125
